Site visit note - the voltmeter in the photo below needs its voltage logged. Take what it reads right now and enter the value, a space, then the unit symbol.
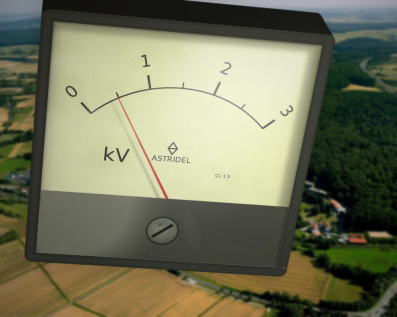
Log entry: 0.5 kV
